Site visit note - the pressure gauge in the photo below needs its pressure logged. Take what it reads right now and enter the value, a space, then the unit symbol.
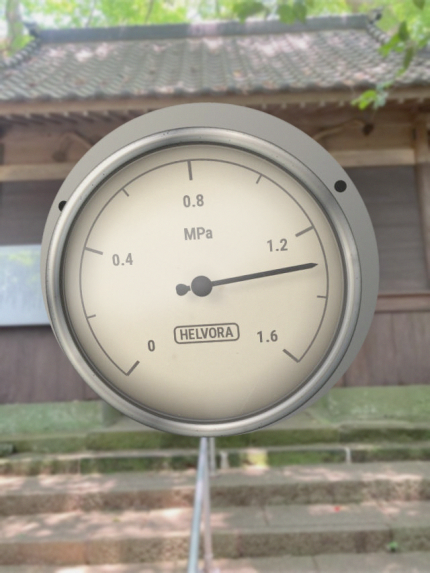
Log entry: 1.3 MPa
